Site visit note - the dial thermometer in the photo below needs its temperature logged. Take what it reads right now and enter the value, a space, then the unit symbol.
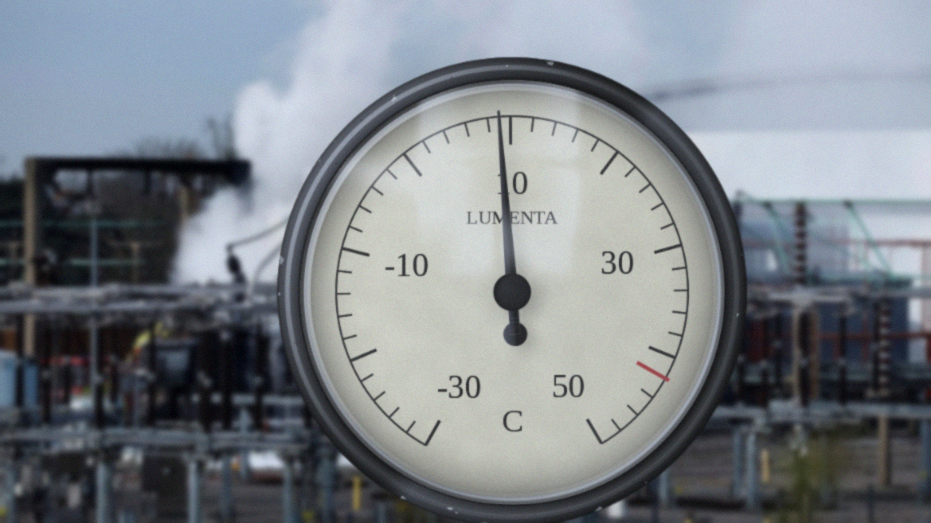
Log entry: 9 °C
